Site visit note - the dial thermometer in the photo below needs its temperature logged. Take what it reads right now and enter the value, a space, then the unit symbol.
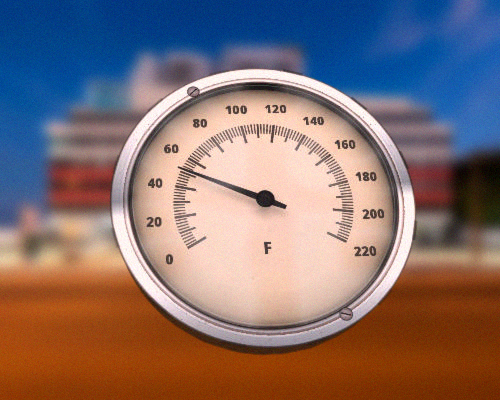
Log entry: 50 °F
